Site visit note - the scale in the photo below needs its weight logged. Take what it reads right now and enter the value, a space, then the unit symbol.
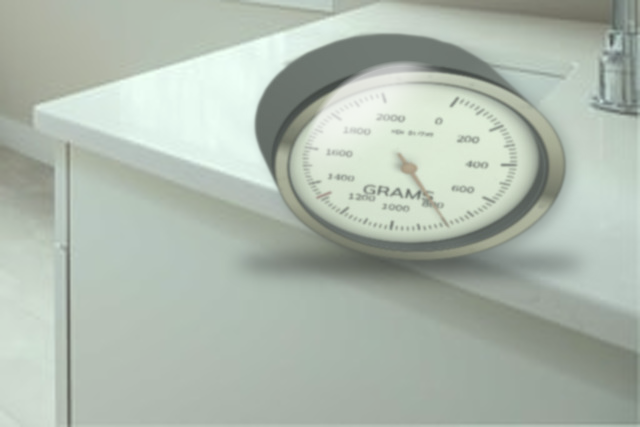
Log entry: 800 g
